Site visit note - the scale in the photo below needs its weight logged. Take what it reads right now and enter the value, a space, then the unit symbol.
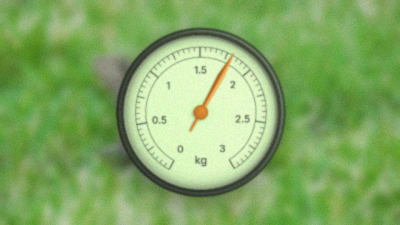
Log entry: 1.8 kg
